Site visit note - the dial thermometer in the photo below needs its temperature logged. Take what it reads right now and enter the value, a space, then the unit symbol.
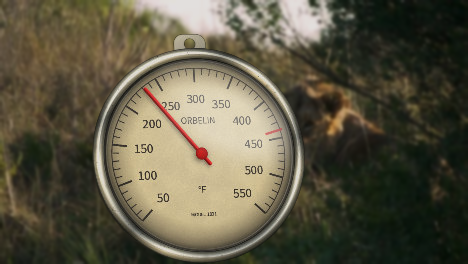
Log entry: 230 °F
